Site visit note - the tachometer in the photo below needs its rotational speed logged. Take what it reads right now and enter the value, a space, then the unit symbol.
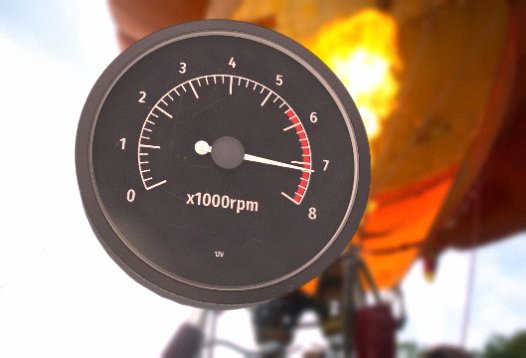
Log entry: 7200 rpm
